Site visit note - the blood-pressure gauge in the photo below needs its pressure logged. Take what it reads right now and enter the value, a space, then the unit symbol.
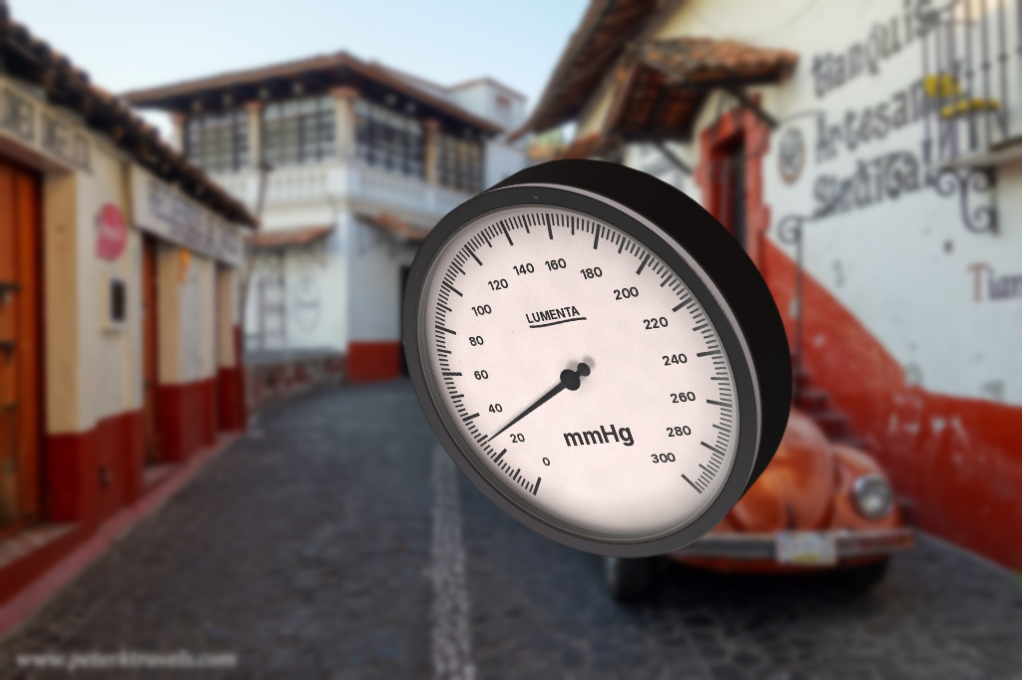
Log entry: 28 mmHg
